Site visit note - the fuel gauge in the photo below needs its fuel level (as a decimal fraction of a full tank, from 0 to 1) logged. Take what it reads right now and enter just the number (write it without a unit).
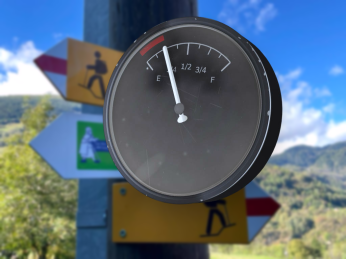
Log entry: 0.25
